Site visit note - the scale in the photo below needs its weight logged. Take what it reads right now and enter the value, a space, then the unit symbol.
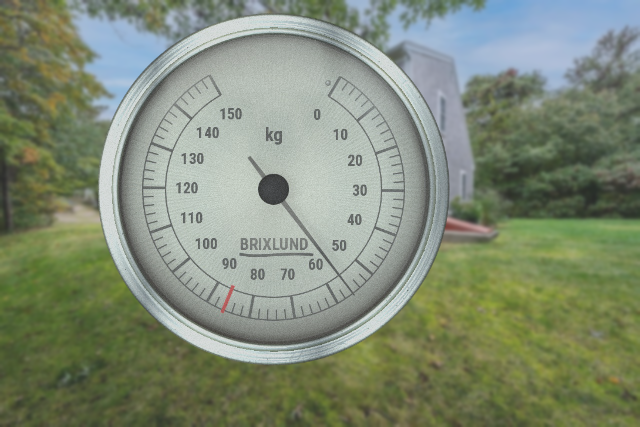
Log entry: 56 kg
